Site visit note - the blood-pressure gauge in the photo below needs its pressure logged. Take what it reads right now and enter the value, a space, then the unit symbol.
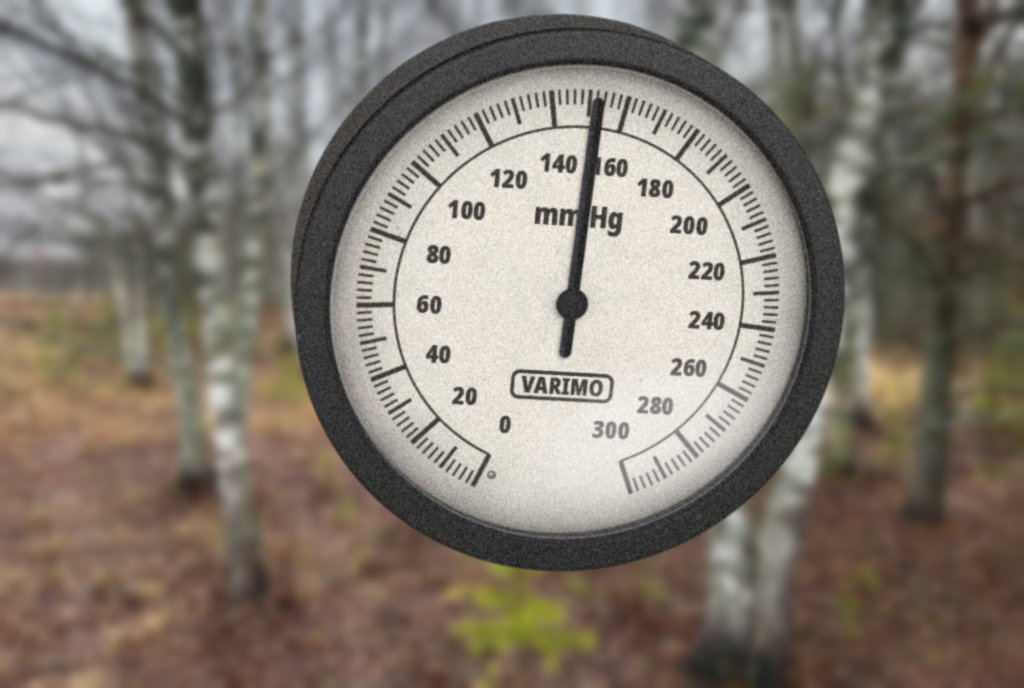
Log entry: 152 mmHg
